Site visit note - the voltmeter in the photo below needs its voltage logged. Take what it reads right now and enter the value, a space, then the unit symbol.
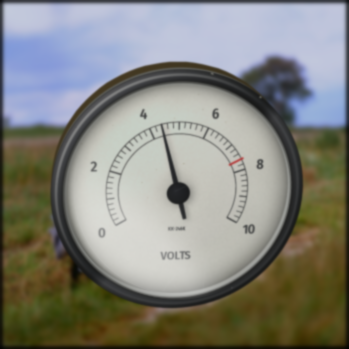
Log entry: 4.4 V
